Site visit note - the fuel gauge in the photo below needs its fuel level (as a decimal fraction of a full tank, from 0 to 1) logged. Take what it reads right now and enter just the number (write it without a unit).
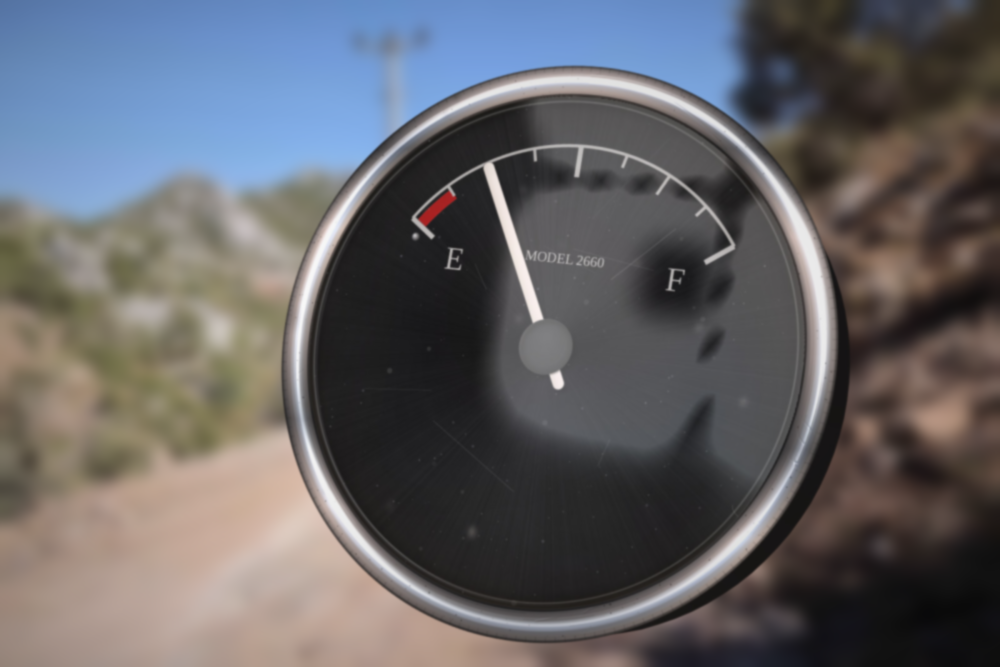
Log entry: 0.25
